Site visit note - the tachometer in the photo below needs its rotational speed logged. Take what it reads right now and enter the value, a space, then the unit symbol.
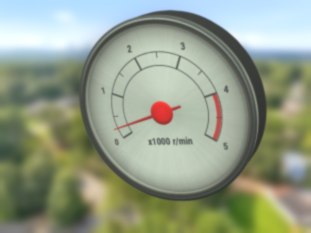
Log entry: 250 rpm
